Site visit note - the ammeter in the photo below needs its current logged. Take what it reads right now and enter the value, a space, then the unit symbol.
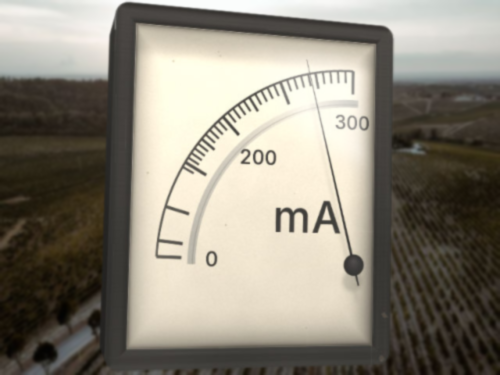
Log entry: 270 mA
